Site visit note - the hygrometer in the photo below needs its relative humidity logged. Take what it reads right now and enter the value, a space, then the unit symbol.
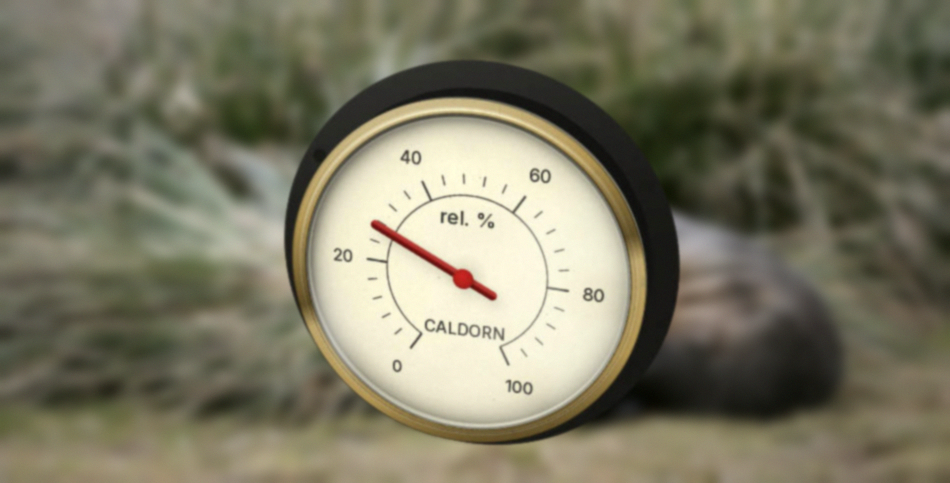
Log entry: 28 %
